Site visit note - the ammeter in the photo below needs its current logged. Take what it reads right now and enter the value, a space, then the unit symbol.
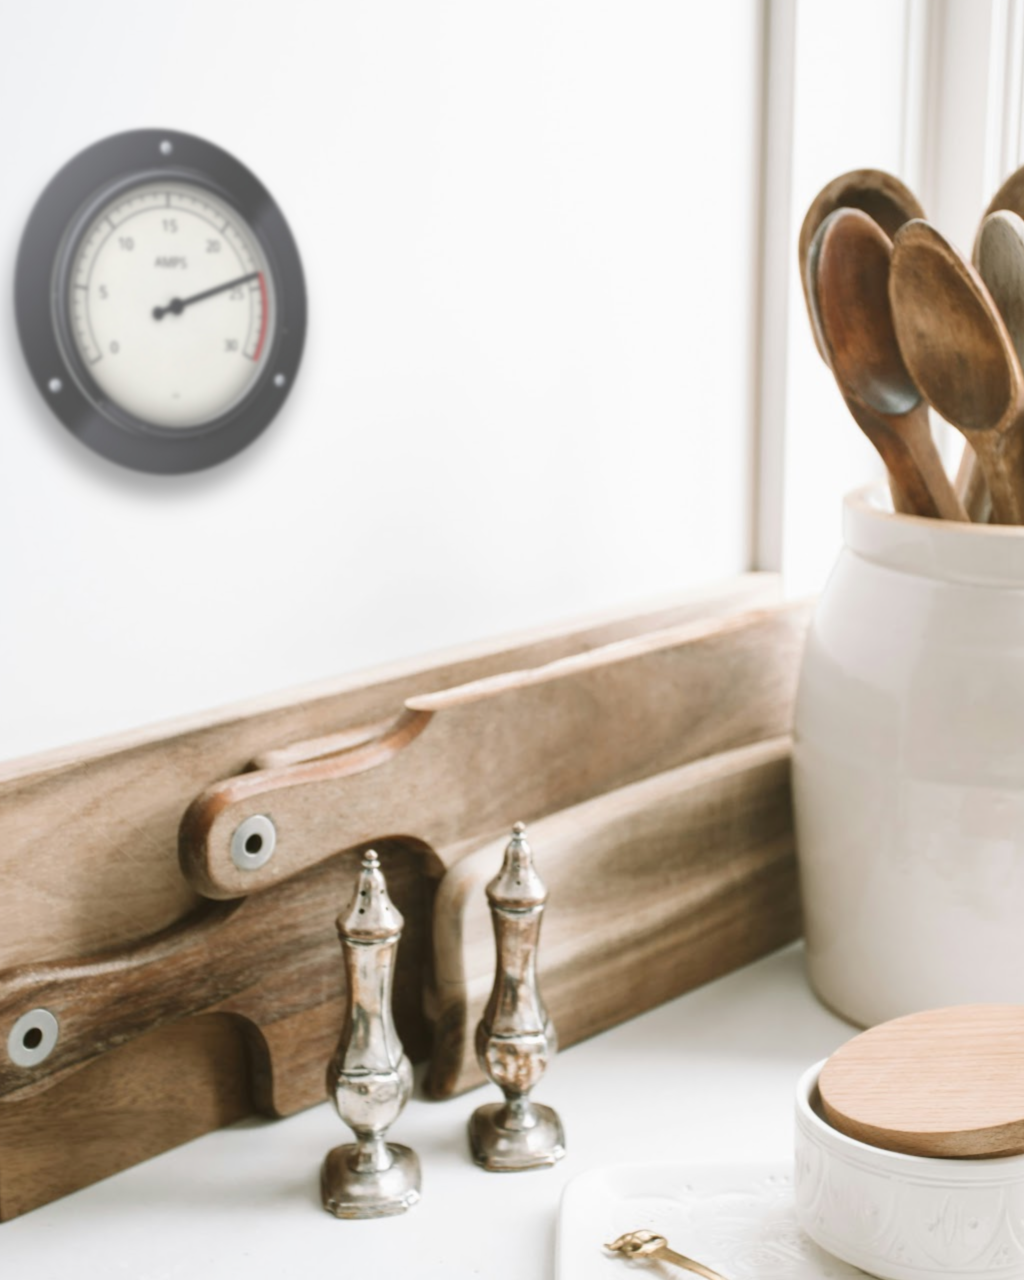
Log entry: 24 A
